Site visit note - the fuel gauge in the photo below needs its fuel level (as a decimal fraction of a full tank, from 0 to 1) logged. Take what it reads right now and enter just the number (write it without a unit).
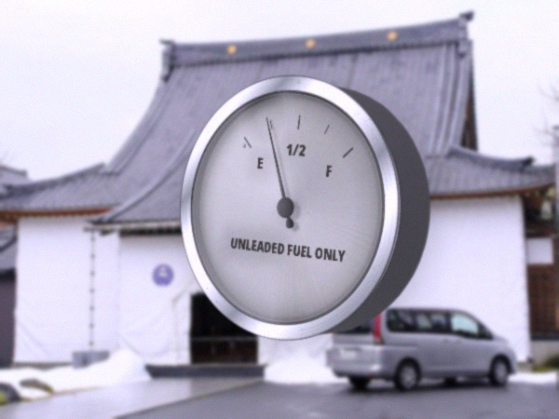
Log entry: 0.25
